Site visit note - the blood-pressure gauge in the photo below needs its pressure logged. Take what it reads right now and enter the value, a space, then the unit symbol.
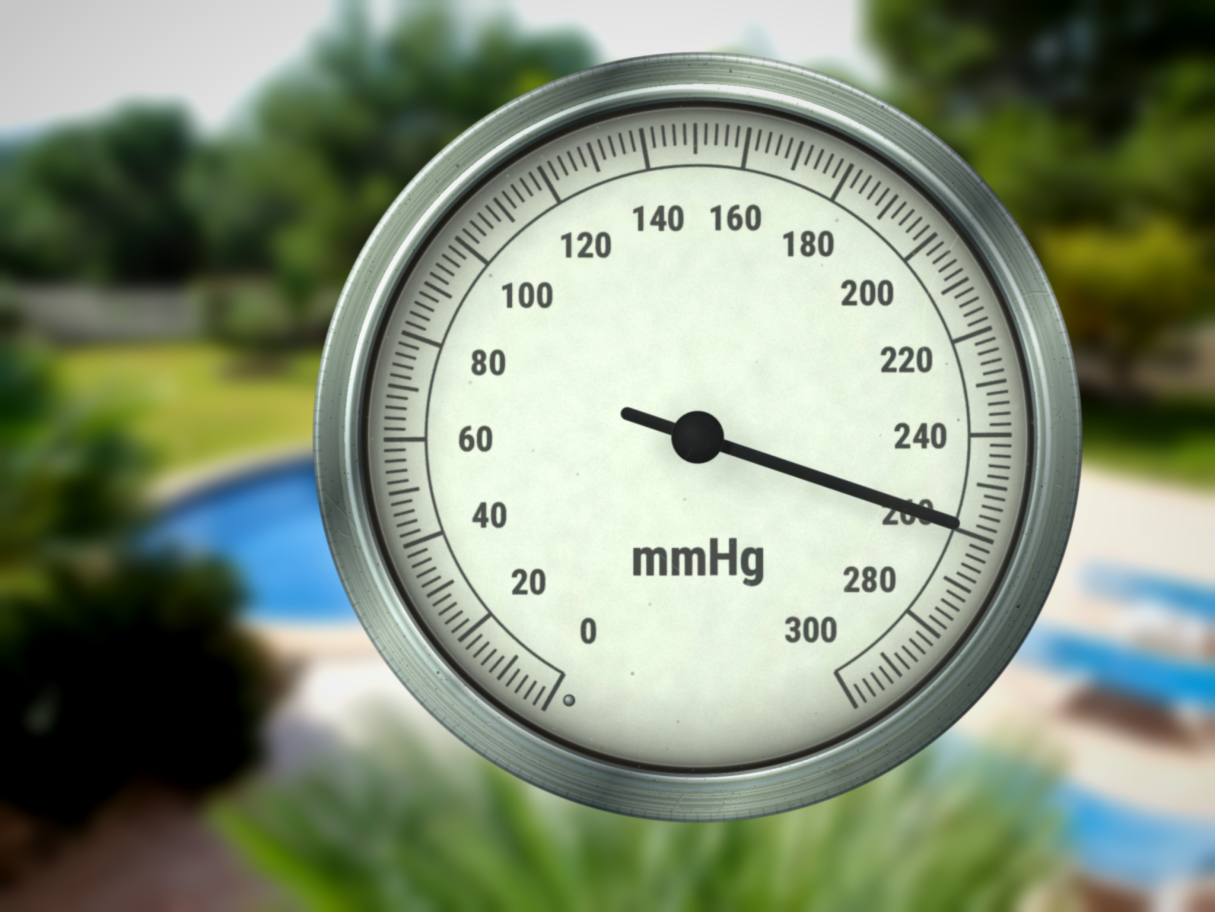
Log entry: 259 mmHg
